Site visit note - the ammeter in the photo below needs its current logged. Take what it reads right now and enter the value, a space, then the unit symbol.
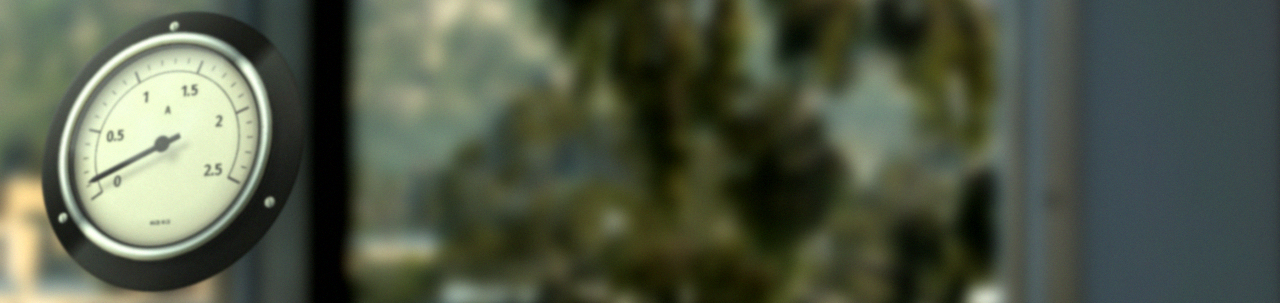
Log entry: 0.1 A
